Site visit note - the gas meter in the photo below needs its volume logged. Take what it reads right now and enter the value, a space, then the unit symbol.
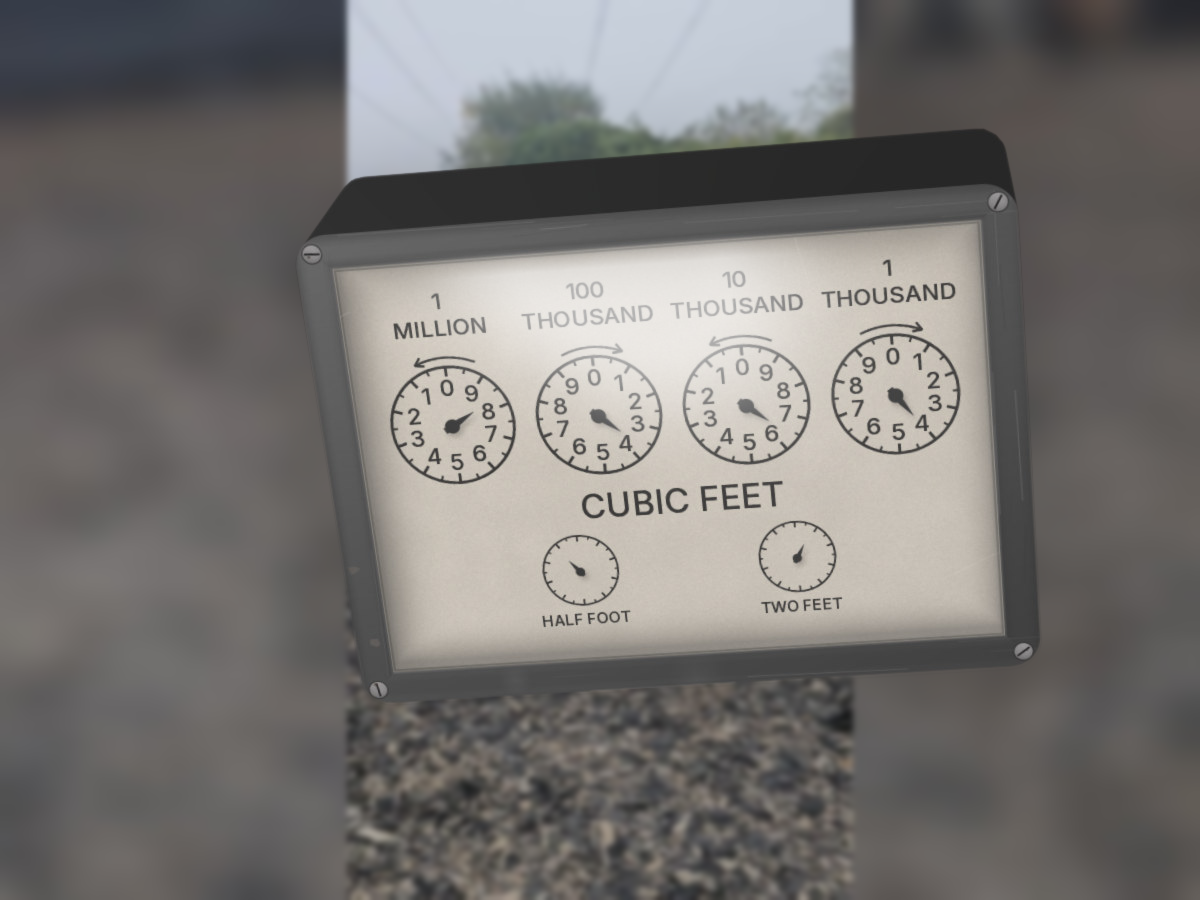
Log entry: 836400 ft³
